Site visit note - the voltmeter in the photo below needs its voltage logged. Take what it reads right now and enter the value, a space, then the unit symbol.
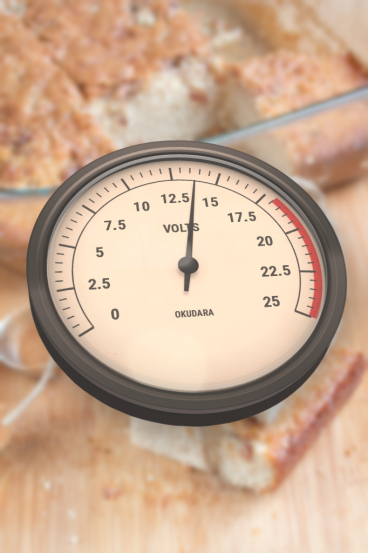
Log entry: 13.75 V
